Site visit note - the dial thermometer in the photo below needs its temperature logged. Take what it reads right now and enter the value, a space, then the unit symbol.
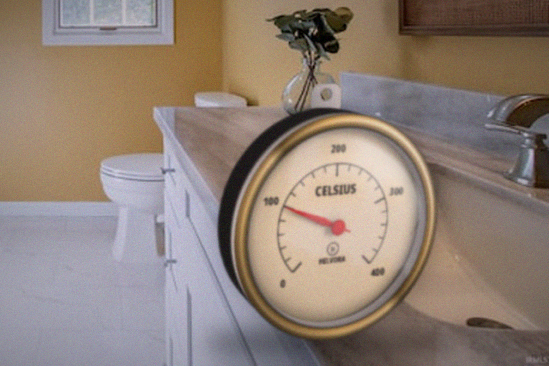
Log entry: 100 °C
